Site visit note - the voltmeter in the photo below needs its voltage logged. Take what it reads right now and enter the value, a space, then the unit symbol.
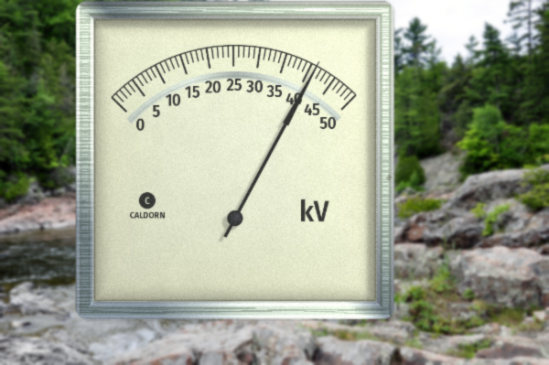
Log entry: 41 kV
